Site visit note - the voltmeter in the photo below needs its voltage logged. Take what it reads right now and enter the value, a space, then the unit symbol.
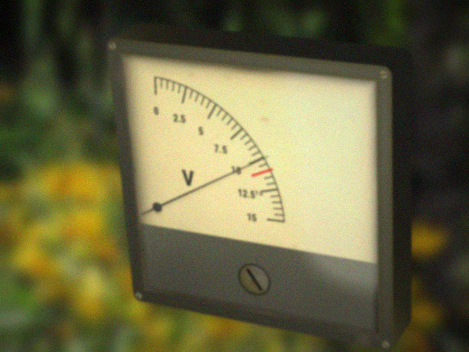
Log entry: 10 V
